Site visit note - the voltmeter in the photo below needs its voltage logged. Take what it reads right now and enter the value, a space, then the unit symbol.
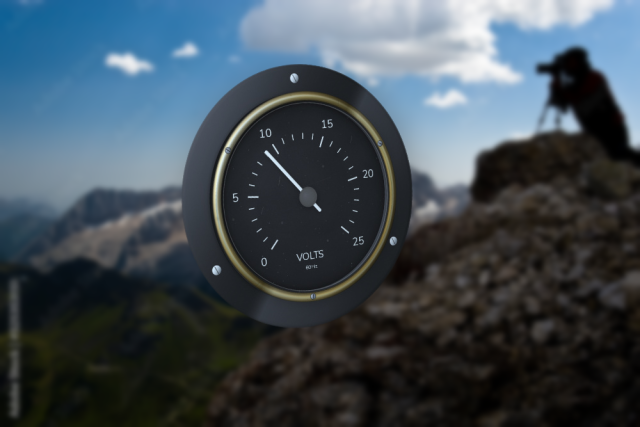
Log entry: 9 V
